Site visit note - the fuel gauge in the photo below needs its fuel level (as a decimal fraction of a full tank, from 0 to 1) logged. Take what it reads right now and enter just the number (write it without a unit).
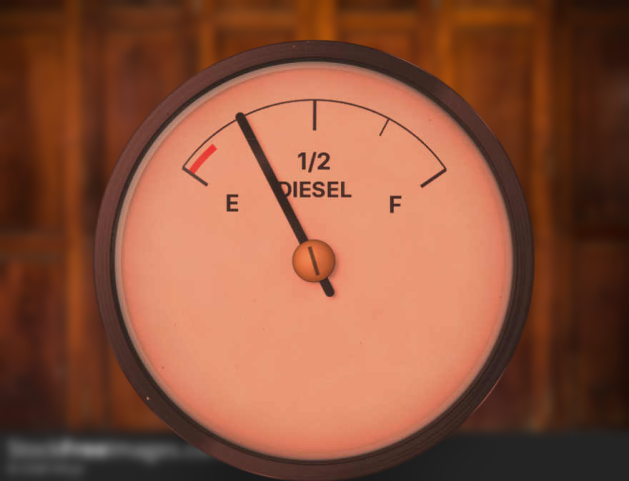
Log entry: 0.25
